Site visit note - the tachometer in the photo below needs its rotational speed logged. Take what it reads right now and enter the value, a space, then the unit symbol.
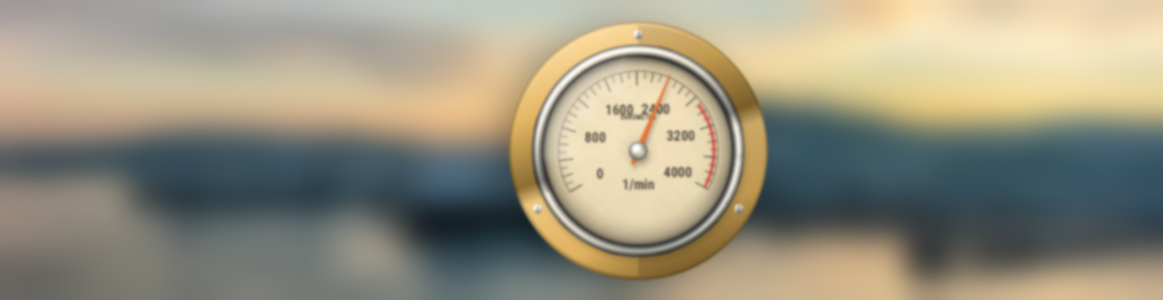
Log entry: 2400 rpm
